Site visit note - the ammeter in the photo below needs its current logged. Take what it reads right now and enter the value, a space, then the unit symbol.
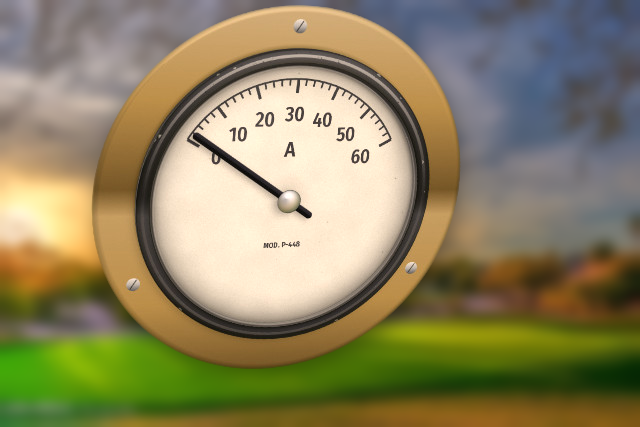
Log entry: 2 A
